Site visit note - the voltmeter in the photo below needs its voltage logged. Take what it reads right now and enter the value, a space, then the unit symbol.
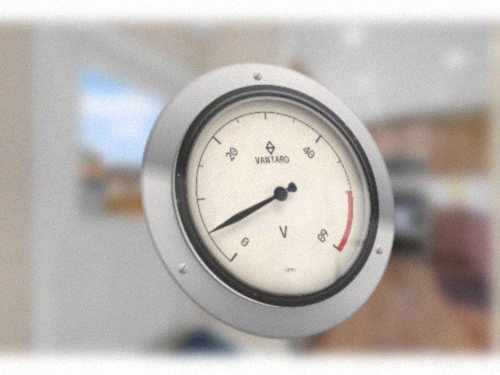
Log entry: 5 V
